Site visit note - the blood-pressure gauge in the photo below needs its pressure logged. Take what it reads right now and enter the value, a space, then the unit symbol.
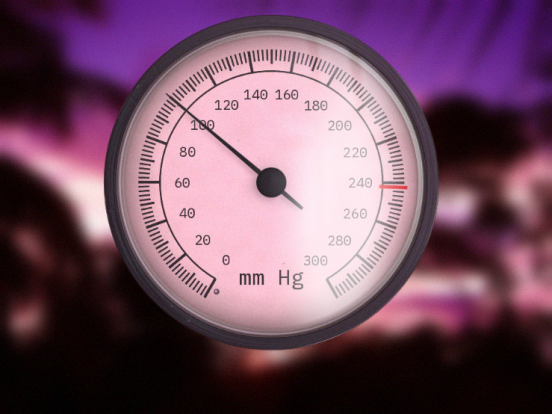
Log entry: 100 mmHg
